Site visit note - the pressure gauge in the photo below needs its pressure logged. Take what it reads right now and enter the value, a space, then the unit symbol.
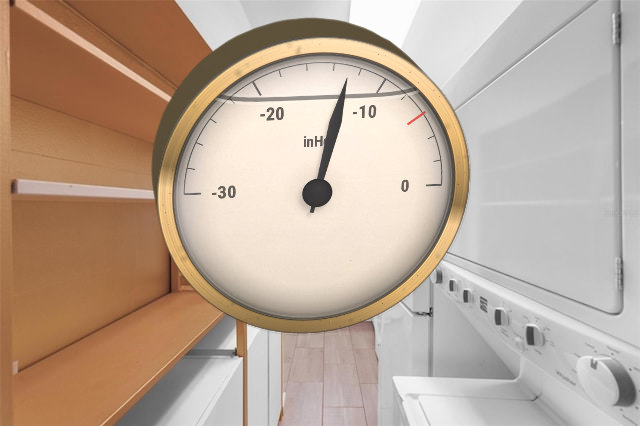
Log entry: -13 inHg
